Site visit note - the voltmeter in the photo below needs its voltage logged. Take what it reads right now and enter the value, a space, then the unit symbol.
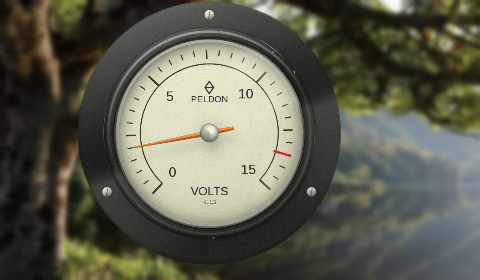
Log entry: 2 V
